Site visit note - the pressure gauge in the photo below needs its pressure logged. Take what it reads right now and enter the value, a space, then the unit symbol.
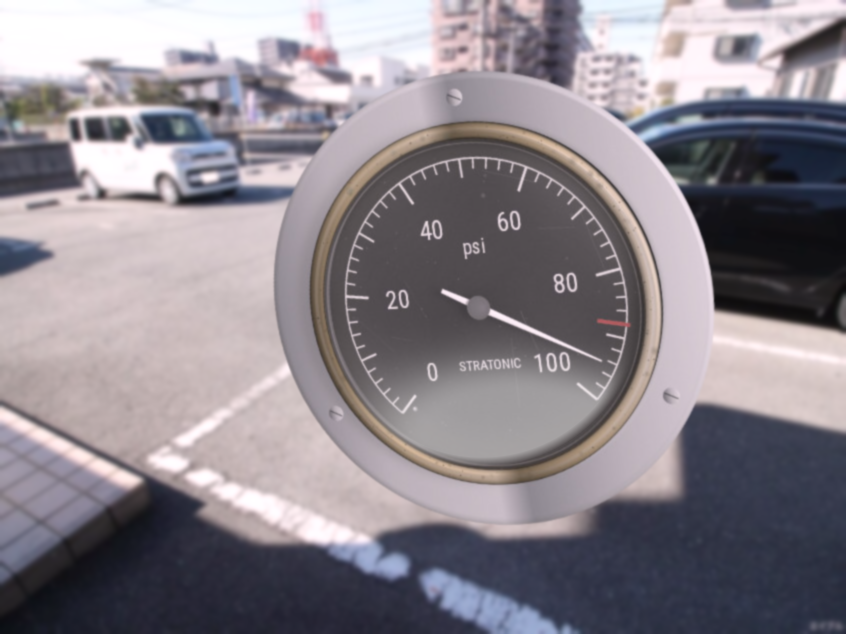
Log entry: 94 psi
